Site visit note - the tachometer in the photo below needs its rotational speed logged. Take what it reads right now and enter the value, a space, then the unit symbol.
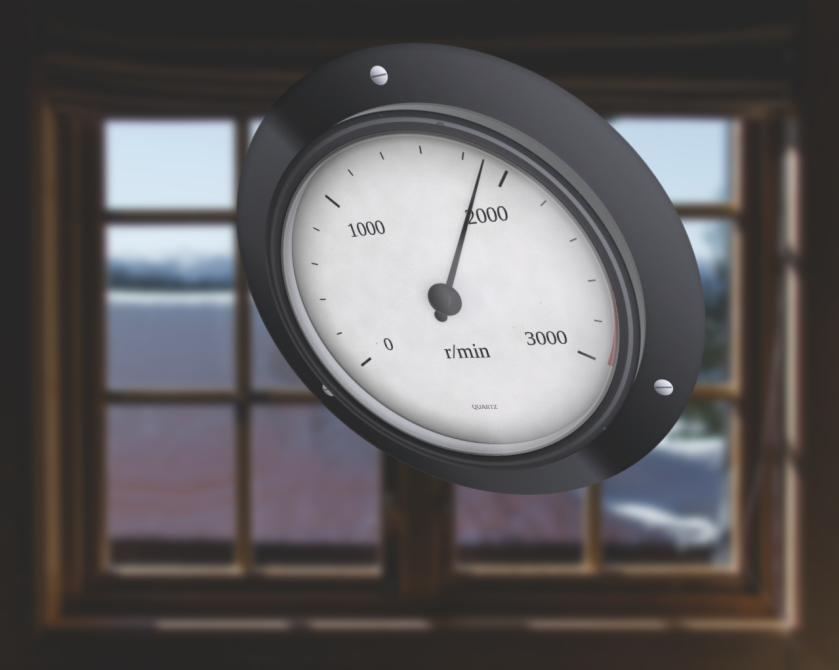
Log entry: 1900 rpm
